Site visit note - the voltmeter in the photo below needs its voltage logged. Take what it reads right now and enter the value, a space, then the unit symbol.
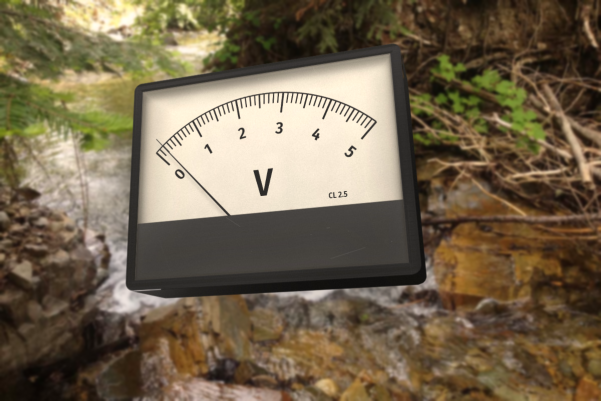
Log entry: 0.2 V
